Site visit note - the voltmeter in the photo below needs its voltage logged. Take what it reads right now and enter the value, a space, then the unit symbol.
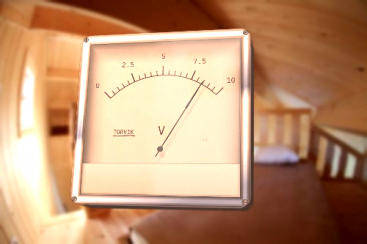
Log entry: 8.5 V
